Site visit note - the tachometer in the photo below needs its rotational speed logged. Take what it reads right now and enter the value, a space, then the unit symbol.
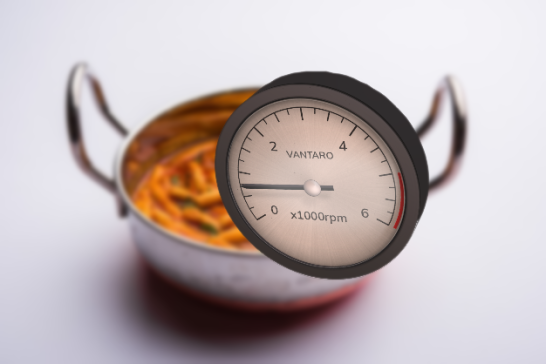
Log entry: 750 rpm
